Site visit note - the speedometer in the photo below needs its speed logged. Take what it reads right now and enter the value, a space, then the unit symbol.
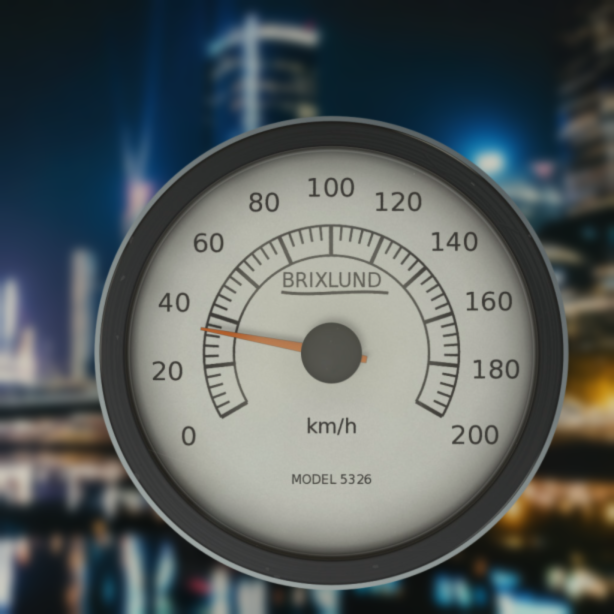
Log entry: 34 km/h
